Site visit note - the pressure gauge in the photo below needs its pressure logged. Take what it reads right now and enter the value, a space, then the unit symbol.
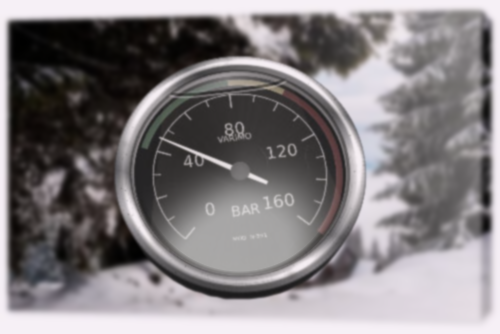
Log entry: 45 bar
